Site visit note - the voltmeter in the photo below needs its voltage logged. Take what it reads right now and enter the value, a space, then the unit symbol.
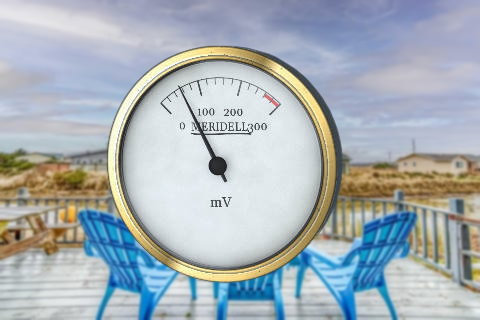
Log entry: 60 mV
